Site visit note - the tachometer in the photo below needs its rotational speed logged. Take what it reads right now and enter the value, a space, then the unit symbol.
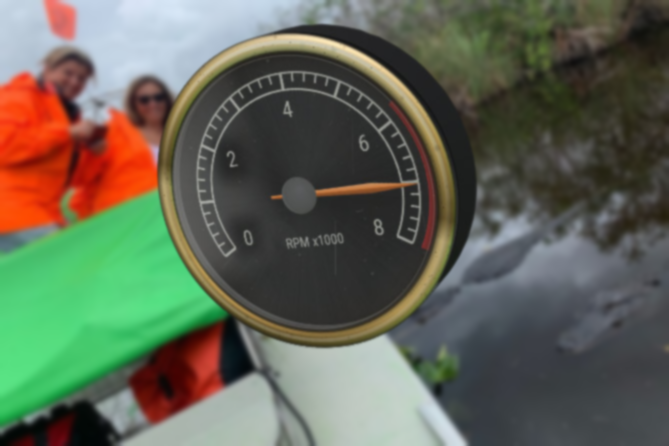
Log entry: 7000 rpm
